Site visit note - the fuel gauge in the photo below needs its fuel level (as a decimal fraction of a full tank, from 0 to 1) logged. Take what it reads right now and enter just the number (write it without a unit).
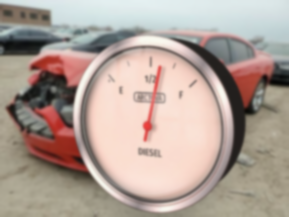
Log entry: 0.625
